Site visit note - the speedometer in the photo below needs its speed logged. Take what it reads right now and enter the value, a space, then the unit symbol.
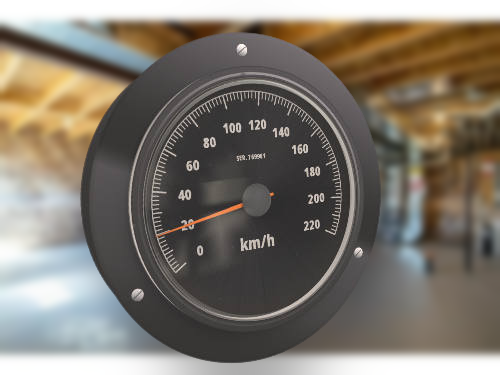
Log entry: 20 km/h
